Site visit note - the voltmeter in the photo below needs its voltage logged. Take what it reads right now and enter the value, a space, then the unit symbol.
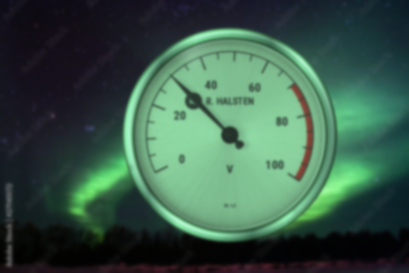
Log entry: 30 V
